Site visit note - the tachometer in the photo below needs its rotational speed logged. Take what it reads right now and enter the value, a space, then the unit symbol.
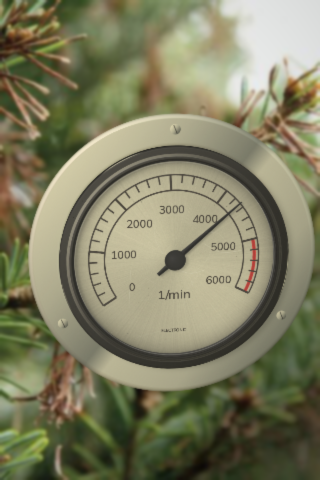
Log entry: 4300 rpm
